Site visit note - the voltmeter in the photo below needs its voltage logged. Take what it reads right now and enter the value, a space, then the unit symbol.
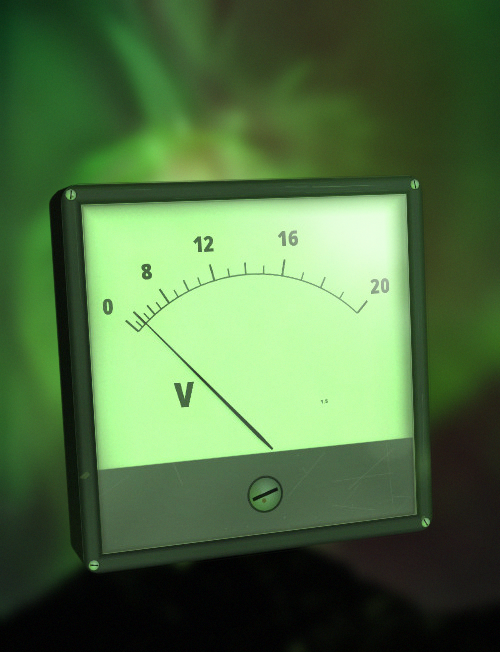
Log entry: 4 V
